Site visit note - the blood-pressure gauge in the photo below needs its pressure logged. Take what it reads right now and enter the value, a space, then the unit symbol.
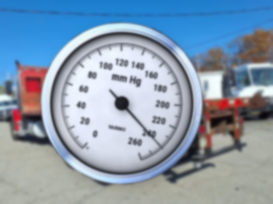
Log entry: 240 mmHg
